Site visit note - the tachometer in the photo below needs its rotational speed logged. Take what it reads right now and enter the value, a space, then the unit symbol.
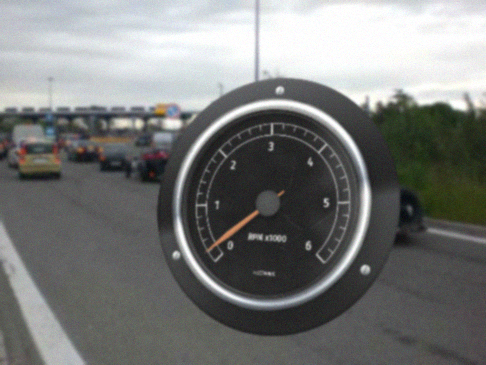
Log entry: 200 rpm
